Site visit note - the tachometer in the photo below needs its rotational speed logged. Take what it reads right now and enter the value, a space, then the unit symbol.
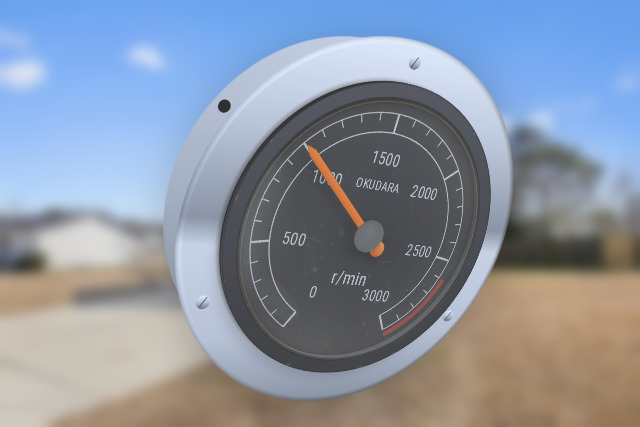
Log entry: 1000 rpm
